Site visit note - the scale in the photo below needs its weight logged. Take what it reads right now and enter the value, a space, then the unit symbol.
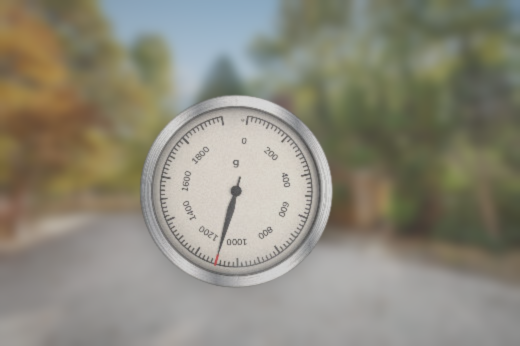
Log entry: 1100 g
